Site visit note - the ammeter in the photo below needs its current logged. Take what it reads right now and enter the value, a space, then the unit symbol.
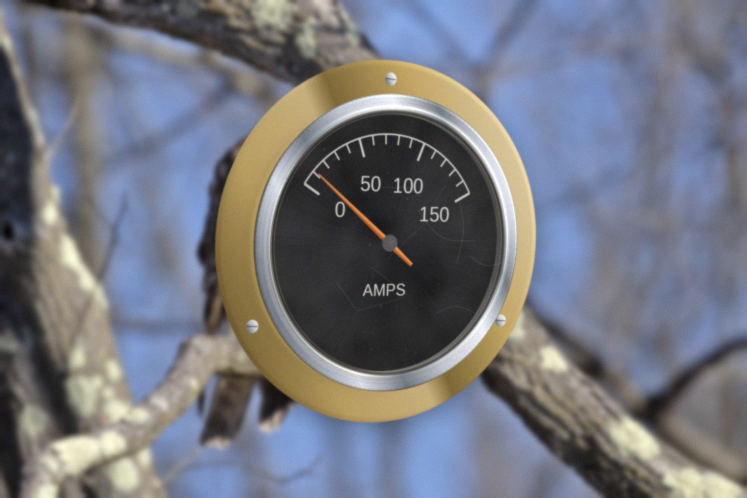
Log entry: 10 A
